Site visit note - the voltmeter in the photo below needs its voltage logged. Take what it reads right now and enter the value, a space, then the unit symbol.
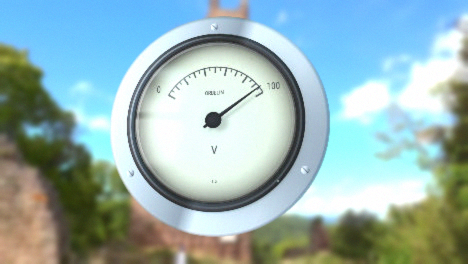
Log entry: 95 V
